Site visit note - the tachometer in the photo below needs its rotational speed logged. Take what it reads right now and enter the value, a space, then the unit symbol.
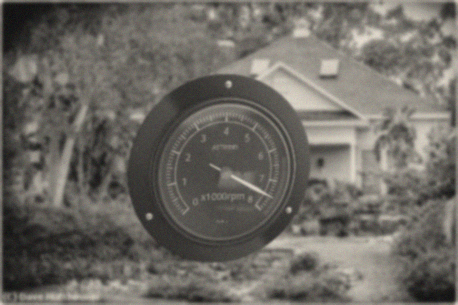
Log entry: 7500 rpm
